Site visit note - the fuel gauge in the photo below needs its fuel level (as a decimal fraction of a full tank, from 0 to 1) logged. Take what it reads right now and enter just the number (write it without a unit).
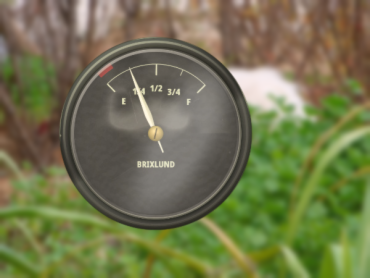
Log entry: 0.25
